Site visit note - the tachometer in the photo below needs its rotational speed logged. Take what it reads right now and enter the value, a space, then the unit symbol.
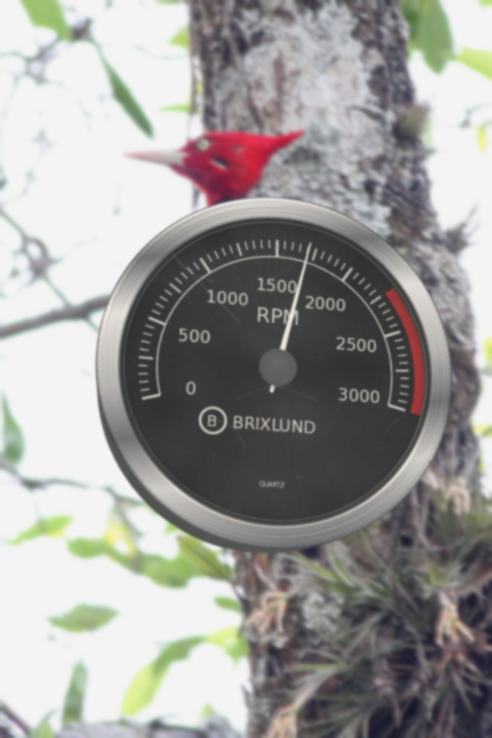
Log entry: 1700 rpm
